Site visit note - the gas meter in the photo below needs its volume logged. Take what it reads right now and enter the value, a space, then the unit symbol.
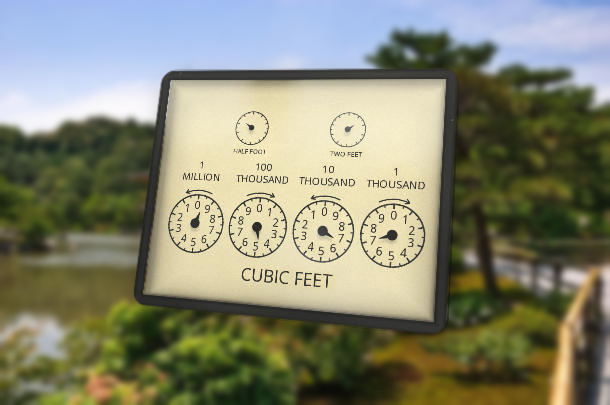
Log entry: 946700 ft³
